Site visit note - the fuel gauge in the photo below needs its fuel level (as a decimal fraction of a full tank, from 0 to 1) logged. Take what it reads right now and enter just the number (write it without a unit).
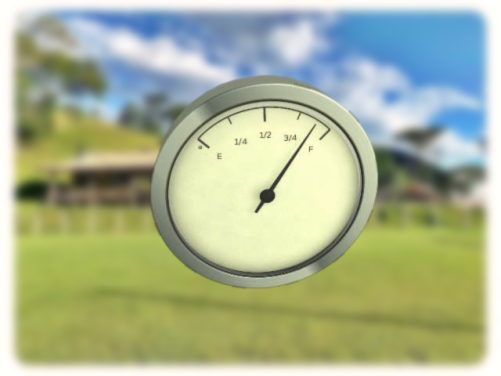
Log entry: 0.875
